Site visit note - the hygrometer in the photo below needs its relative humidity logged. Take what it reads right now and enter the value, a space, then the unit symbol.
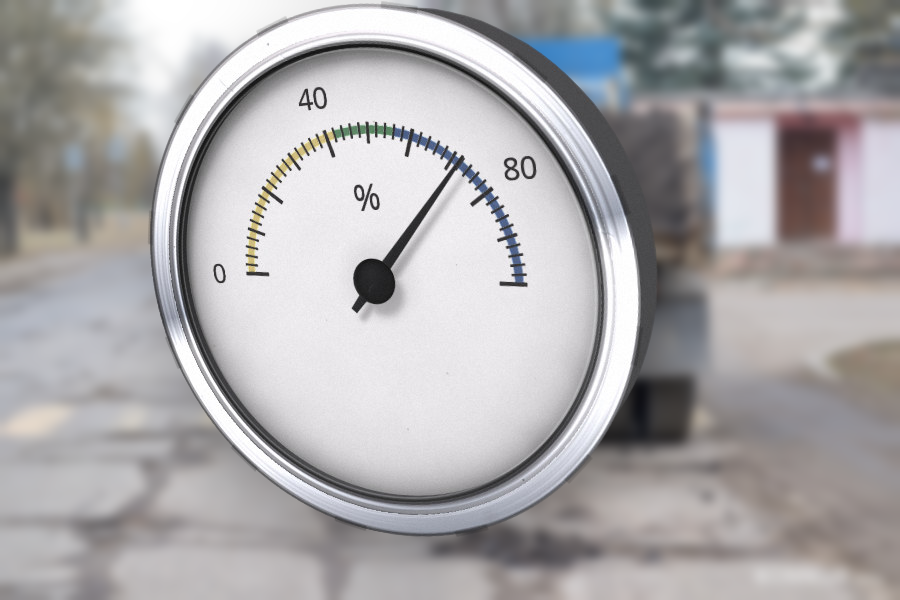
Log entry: 72 %
